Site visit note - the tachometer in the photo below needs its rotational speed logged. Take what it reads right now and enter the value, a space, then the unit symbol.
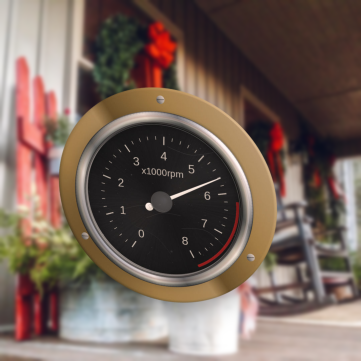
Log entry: 5600 rpm
